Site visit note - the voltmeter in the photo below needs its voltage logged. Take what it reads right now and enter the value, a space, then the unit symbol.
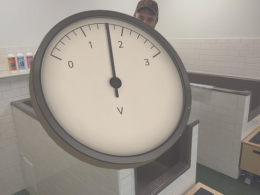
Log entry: 1.6 V
